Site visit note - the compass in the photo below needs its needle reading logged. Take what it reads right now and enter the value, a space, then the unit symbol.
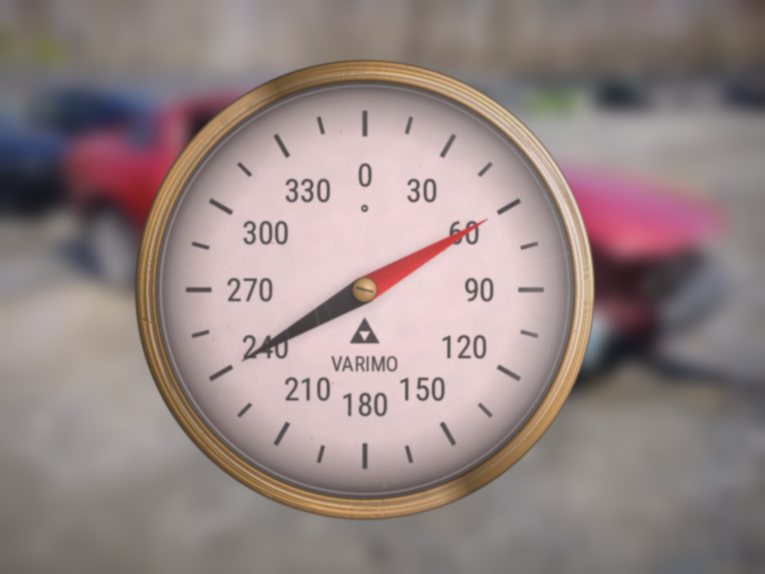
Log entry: 60 °
